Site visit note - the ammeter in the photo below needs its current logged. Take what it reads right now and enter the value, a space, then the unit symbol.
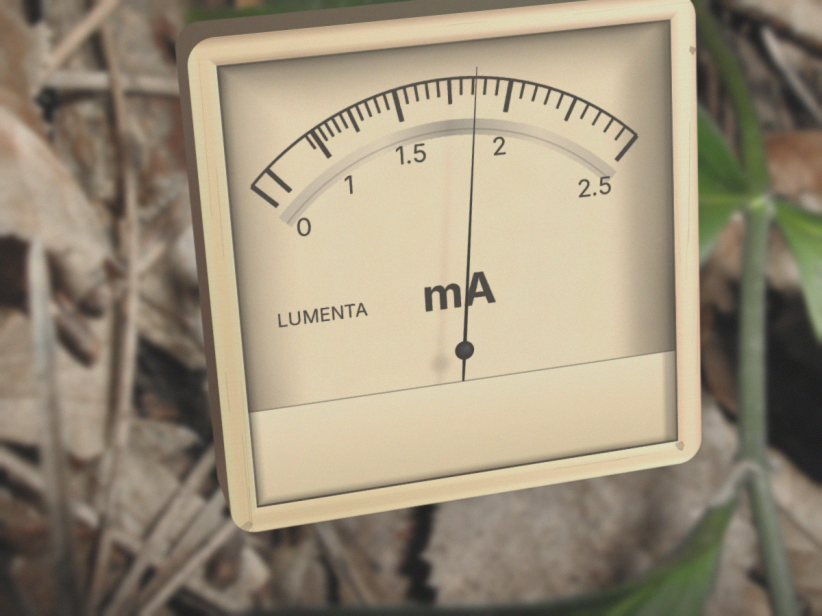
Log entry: 1.85 mA
